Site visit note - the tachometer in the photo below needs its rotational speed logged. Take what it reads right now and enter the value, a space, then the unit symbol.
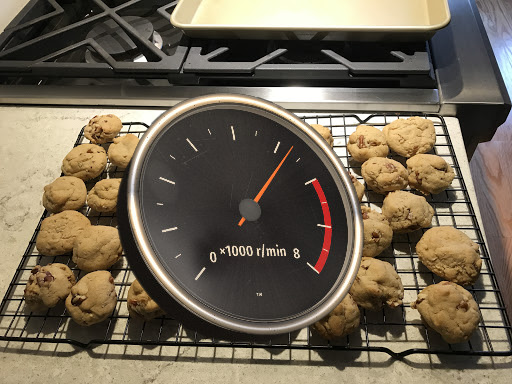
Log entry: 5250 rpm
